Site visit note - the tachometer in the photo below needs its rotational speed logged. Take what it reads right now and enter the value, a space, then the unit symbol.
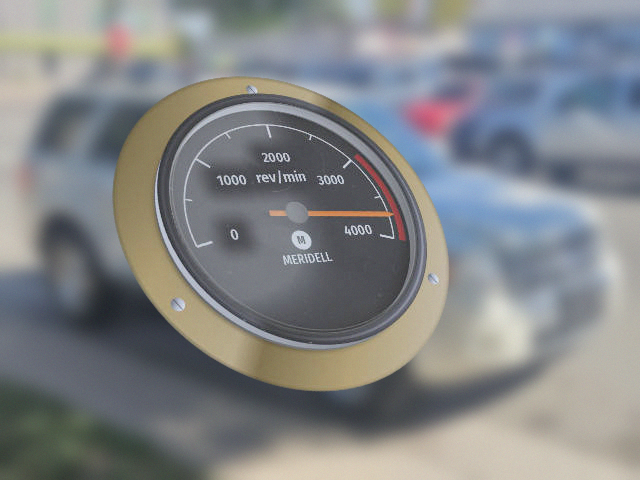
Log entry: 3750 rpm
